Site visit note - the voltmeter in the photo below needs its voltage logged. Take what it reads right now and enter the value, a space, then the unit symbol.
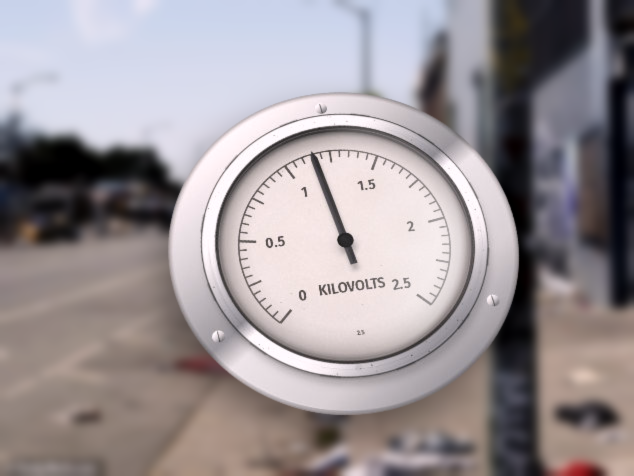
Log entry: 1.15 kV
